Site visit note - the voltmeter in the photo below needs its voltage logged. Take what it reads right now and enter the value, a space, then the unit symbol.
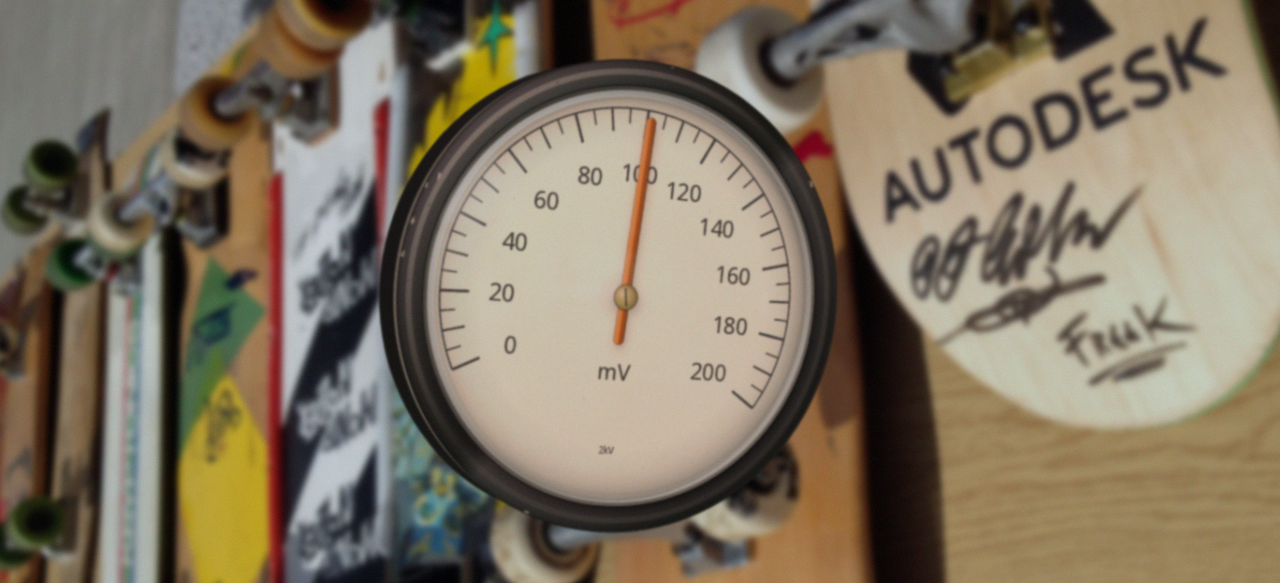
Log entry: 100 mV
